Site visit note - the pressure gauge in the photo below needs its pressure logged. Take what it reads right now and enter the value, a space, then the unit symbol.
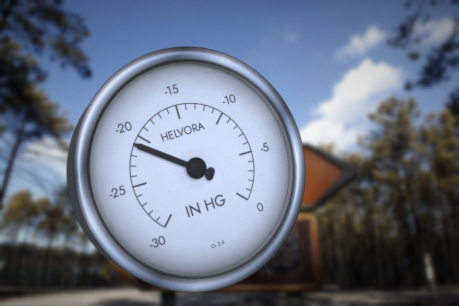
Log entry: -21 inHg
